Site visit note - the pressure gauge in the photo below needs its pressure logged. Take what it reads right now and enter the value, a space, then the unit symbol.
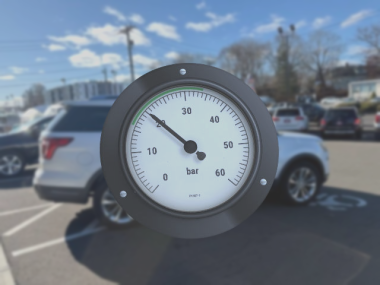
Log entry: 20 bar
